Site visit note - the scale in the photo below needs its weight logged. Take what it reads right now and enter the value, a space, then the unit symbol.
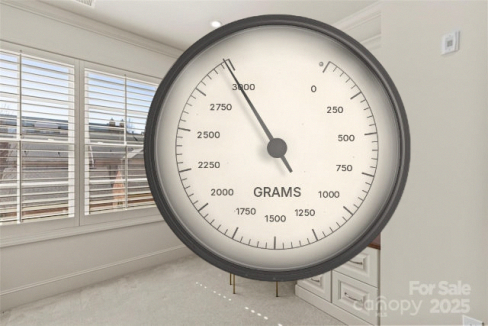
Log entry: 2975 g
